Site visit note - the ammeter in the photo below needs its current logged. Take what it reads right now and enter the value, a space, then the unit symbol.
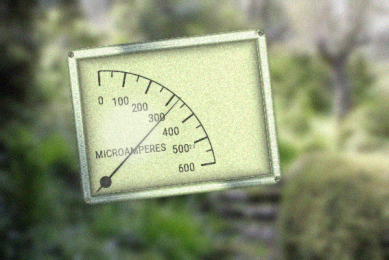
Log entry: 325 µA
